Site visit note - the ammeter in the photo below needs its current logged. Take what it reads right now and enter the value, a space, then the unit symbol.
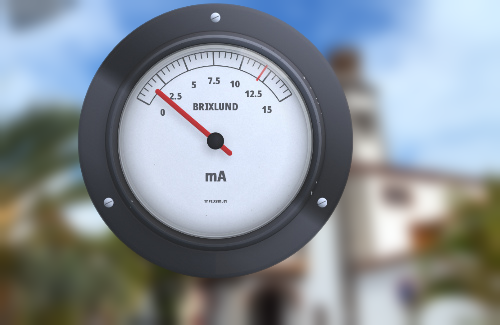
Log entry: 1.5 mA
